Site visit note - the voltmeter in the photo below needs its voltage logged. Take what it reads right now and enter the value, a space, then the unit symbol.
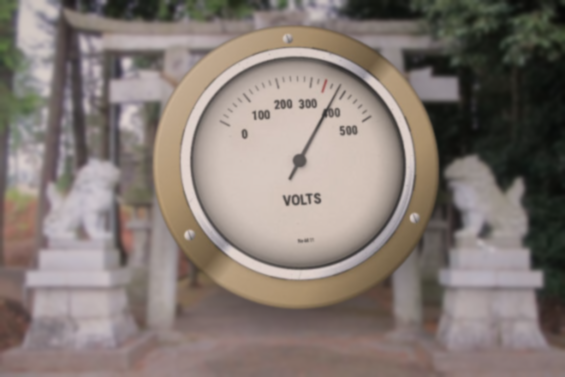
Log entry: 380 V
